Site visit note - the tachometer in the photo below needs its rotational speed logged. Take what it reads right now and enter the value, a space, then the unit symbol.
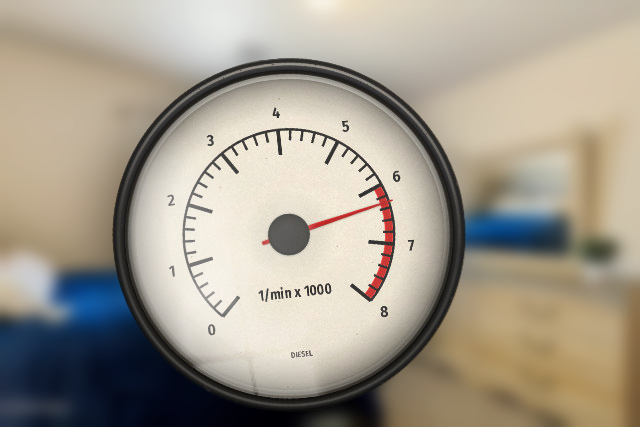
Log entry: 6300 rpm
